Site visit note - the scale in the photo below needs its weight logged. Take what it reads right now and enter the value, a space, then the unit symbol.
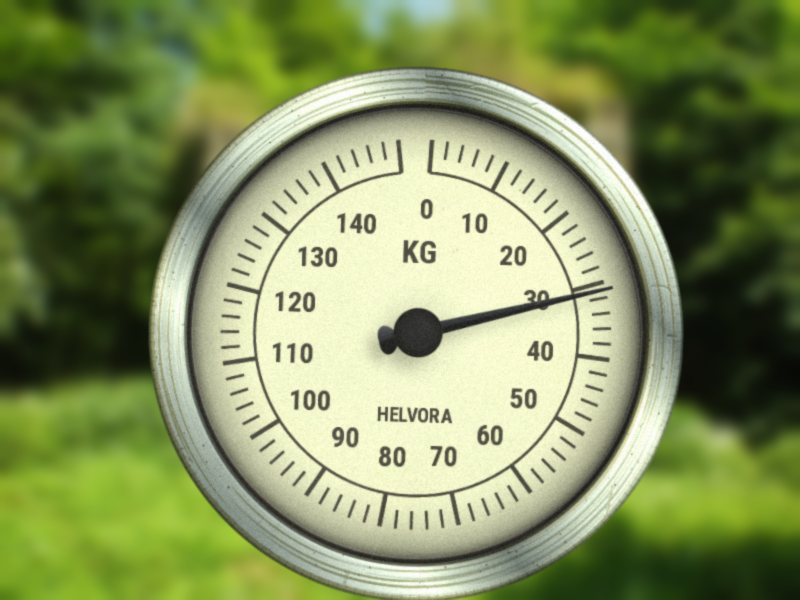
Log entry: 31 kg
